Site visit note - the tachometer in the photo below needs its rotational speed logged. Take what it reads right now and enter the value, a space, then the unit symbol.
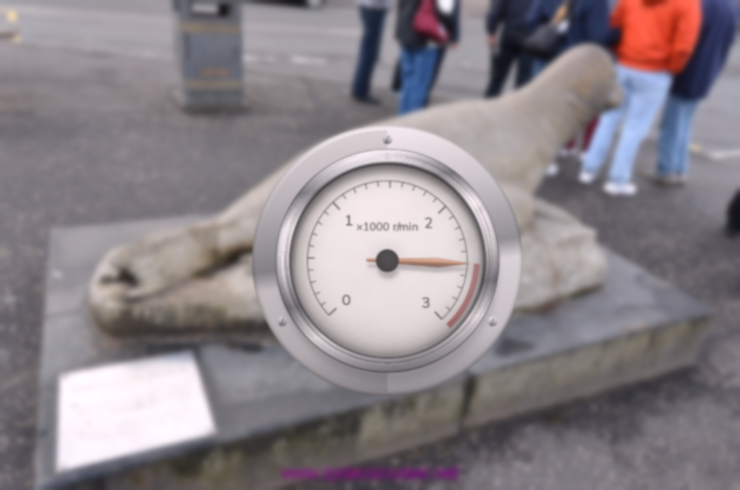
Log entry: 2500 rpm
